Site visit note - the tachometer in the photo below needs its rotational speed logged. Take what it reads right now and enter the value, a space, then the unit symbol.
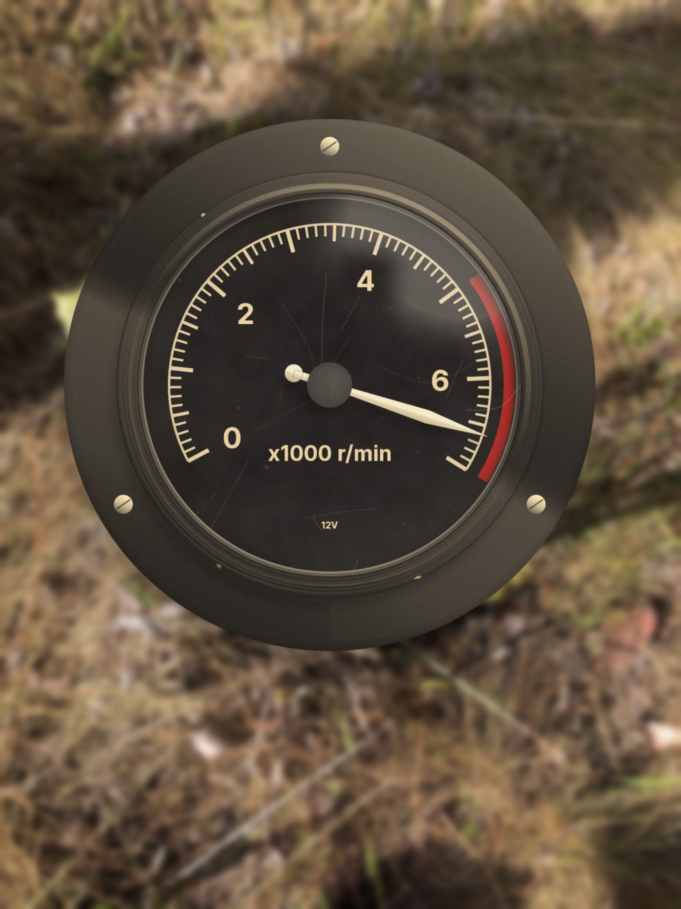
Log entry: 6600 rpm
